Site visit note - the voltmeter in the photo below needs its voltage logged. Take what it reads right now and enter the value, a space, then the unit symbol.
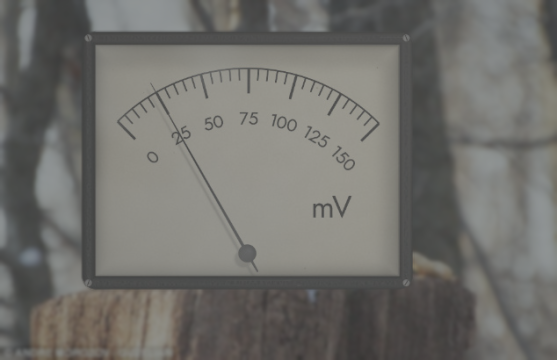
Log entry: 25 mV
